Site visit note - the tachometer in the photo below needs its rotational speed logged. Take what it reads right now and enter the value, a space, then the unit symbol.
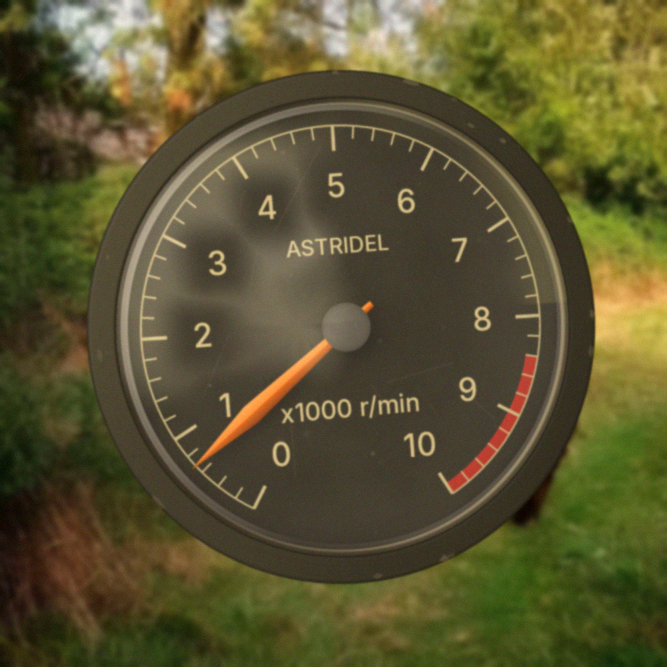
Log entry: 700 rpm
